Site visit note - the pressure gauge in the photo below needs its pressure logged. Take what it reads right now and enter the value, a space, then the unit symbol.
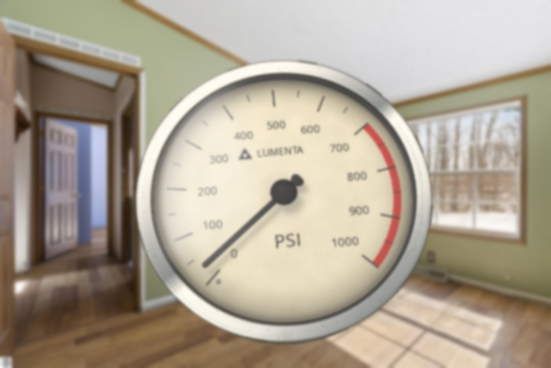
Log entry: 25 psi
